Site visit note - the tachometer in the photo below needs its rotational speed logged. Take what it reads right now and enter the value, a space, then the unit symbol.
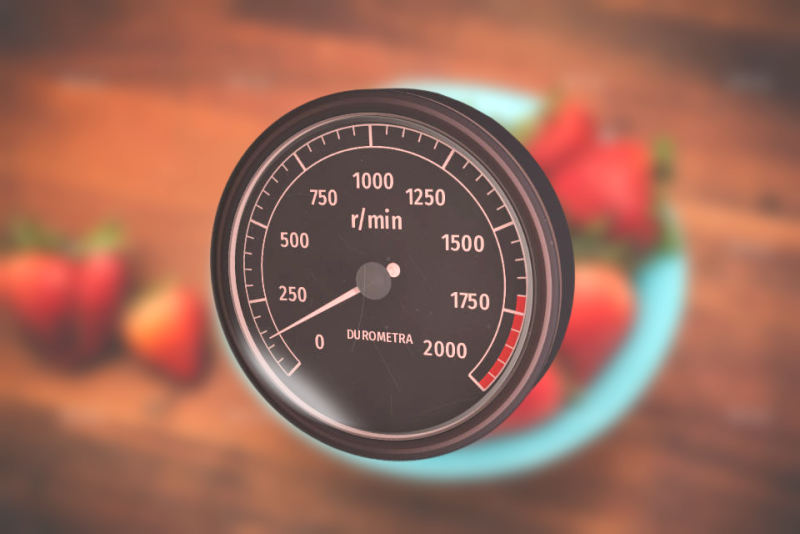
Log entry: 125 rpm
